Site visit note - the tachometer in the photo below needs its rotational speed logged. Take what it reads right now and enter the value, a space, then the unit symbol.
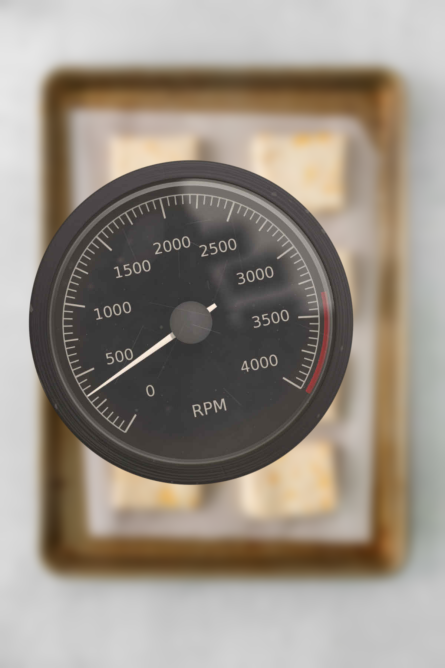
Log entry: 350 rpm
